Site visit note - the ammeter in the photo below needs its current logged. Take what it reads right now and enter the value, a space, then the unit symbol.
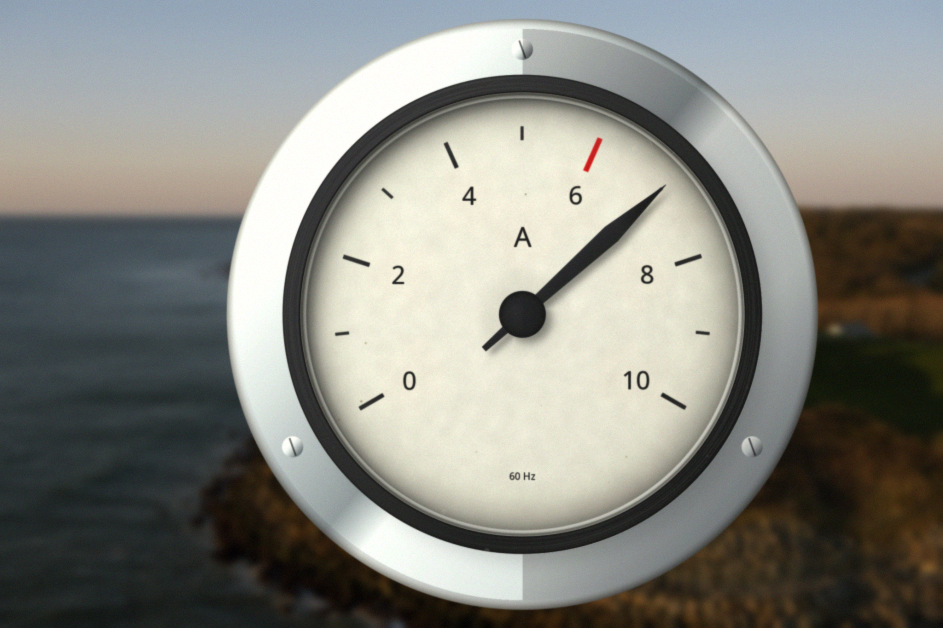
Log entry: 7 A
